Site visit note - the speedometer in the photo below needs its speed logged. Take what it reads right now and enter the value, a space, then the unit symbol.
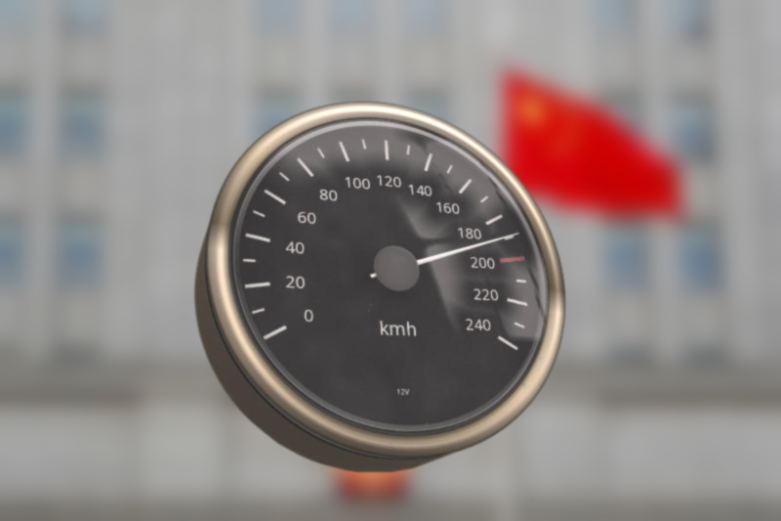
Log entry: 190 km/h
